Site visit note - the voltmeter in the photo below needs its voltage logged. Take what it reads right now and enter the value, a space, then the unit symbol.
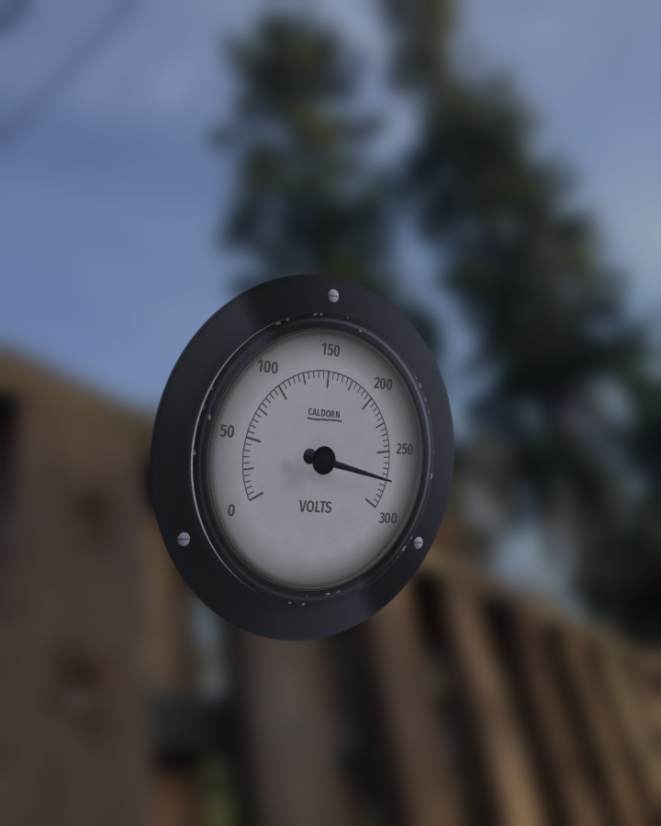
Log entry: 275 V
